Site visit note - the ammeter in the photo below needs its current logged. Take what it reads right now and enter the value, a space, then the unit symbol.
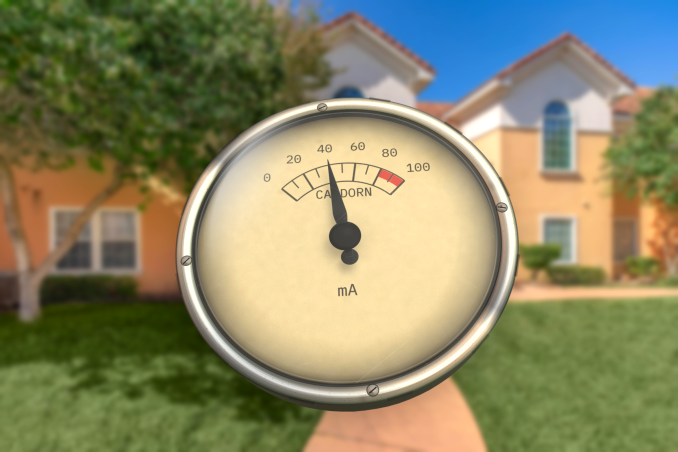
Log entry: 40 mA
